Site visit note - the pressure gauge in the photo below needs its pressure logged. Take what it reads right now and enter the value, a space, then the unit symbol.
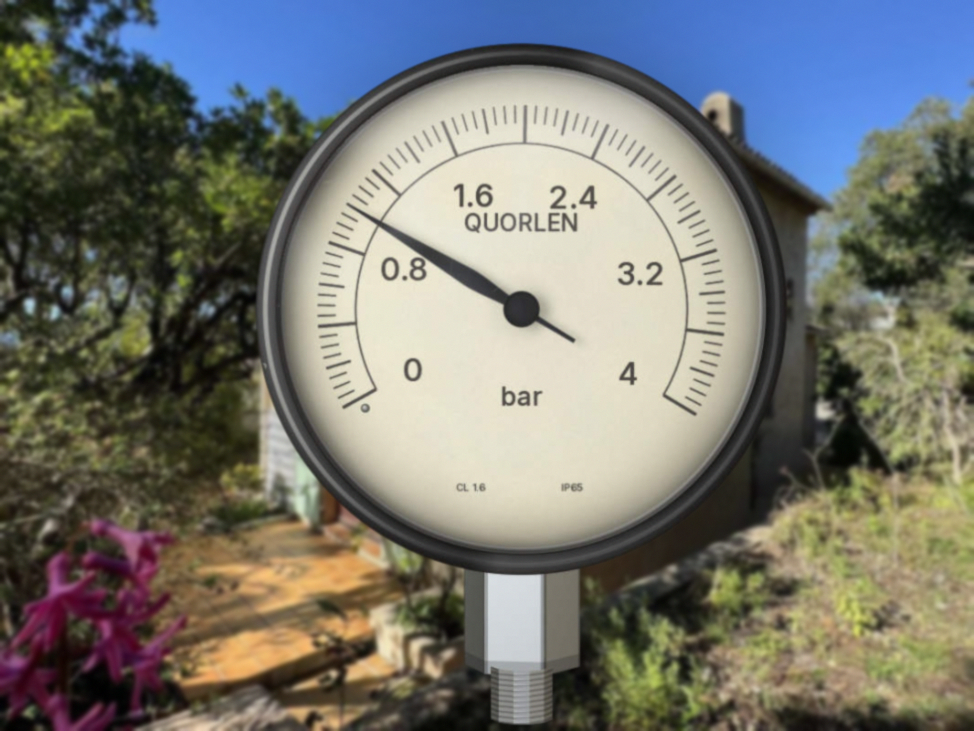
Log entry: 1 bar
